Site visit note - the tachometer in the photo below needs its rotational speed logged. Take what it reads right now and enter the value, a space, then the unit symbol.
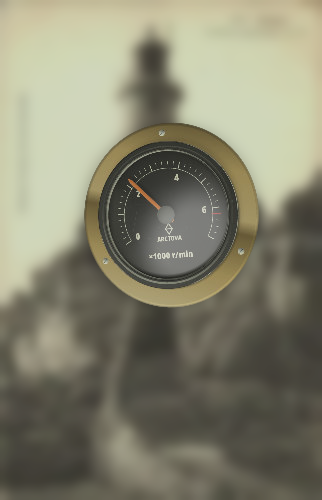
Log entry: 2200 rpm
